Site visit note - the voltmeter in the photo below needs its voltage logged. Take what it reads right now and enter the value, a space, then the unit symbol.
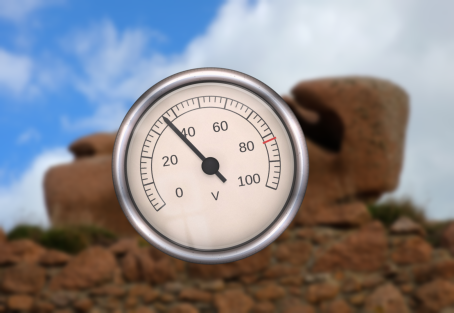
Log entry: 36 V
